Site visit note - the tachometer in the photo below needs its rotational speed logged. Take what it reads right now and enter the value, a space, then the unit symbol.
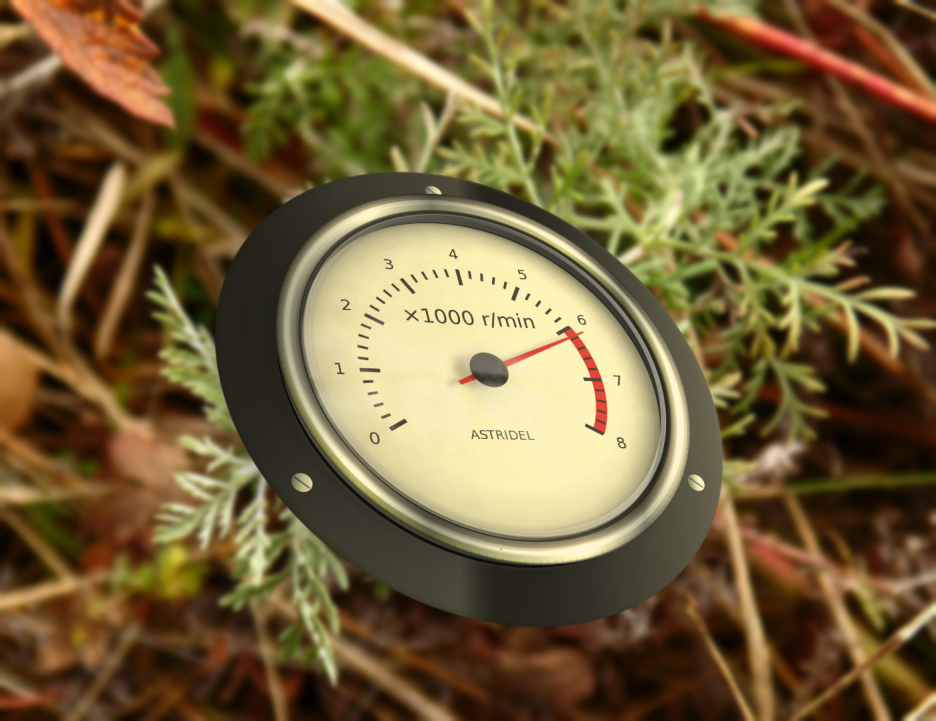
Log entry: 6200 rpm
